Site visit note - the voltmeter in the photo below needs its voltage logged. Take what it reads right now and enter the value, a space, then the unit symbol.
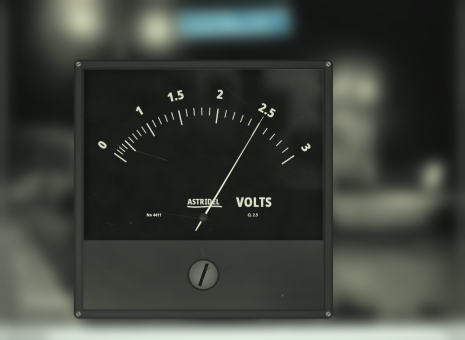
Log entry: 2.5 V
